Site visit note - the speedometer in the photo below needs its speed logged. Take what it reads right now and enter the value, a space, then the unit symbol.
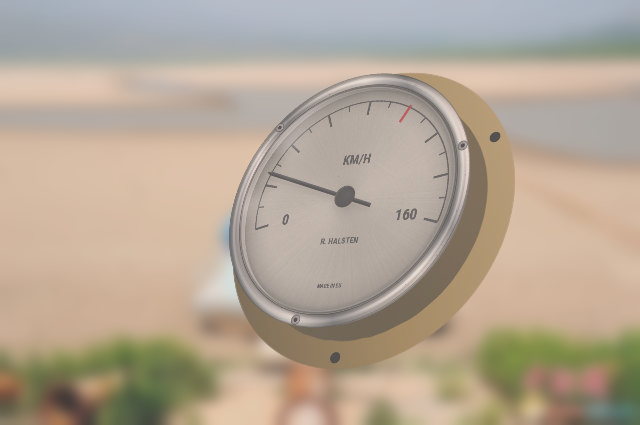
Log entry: 25 km/h
